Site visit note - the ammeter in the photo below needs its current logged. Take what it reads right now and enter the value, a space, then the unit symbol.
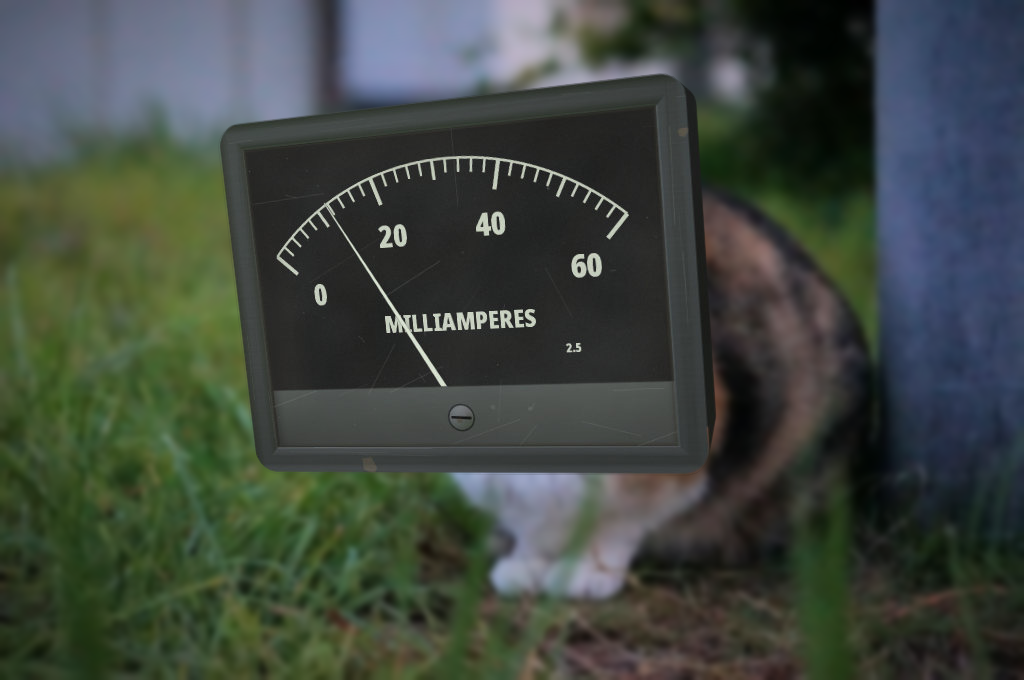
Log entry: 12 mA
